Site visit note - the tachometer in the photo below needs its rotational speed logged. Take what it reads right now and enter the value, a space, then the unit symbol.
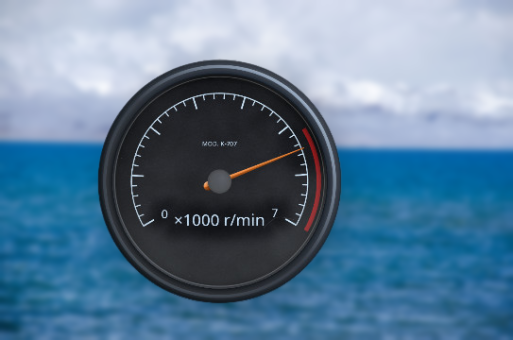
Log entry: 5500 rpm
